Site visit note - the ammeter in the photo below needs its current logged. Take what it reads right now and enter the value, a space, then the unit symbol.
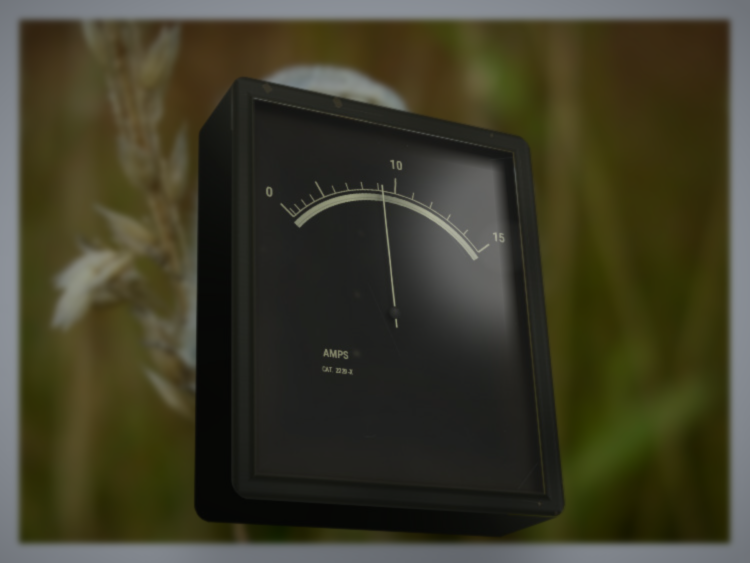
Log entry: 9 A
